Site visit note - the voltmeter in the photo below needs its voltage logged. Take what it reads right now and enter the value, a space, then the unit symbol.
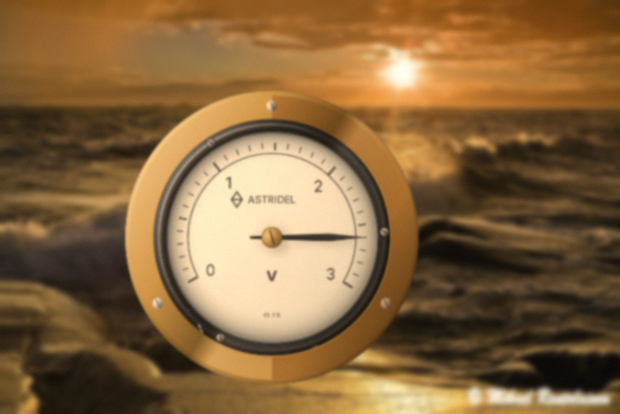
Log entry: 2.6 V
